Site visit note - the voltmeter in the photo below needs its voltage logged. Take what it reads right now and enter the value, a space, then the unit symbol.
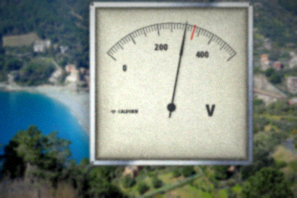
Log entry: 300 V
